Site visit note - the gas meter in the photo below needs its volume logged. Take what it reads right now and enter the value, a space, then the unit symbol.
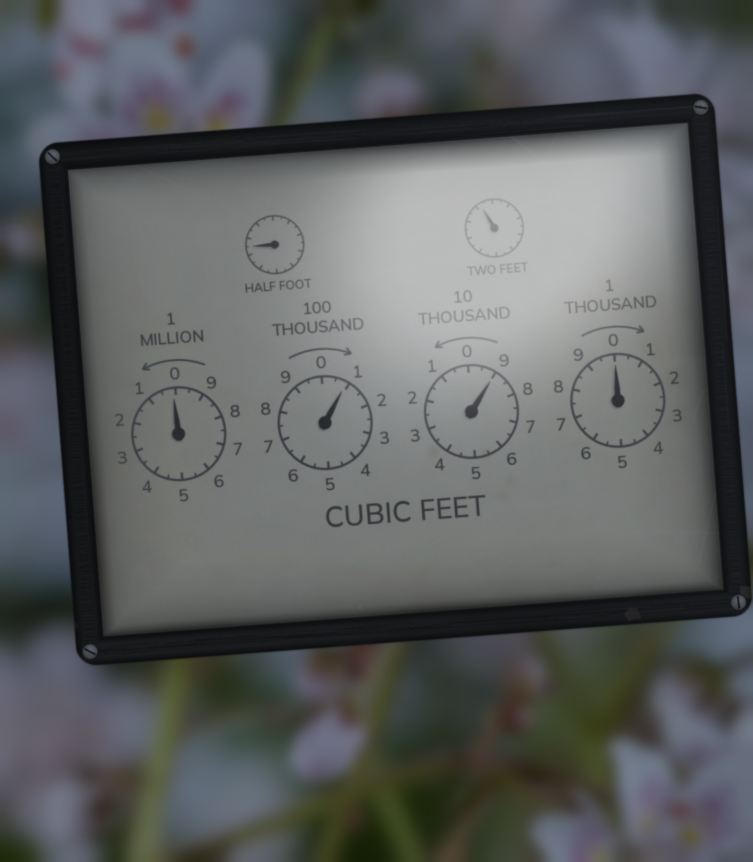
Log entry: 9000 ft³
